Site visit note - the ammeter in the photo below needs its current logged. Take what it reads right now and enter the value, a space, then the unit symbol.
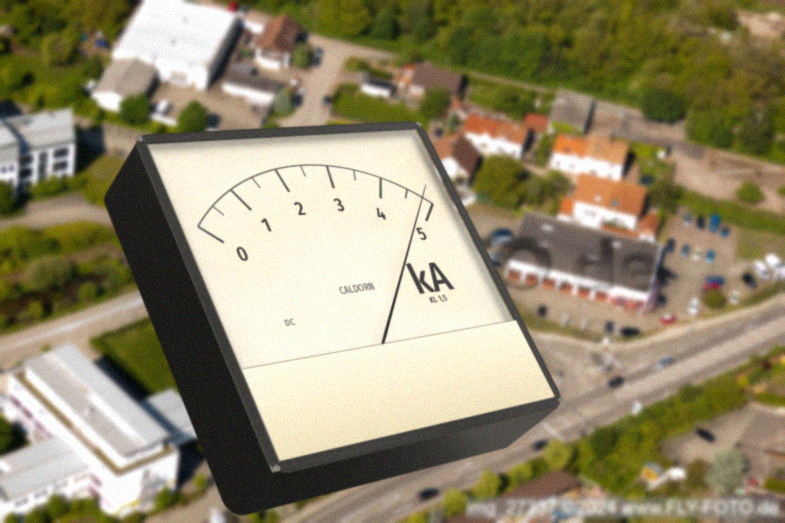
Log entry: 4.75 kA
